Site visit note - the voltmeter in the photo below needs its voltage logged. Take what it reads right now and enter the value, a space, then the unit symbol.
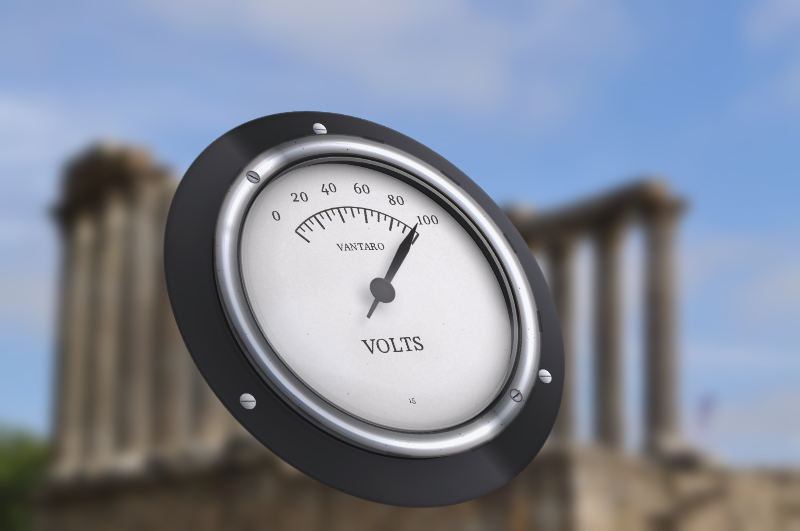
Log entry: 95 V
